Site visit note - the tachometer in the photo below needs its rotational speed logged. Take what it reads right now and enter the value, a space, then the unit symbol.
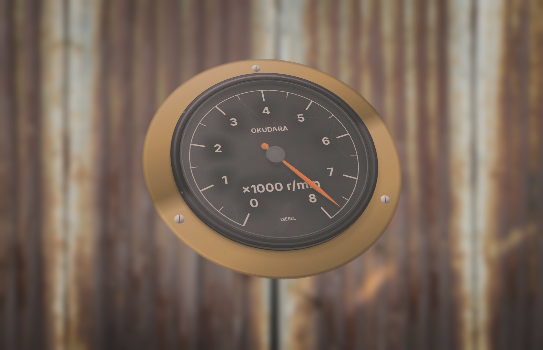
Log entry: 7750 rpm
